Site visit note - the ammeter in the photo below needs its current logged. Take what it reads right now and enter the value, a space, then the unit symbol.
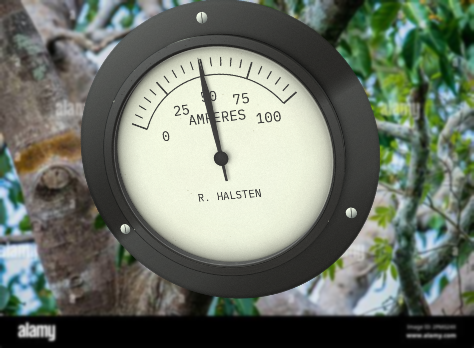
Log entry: 50 A
